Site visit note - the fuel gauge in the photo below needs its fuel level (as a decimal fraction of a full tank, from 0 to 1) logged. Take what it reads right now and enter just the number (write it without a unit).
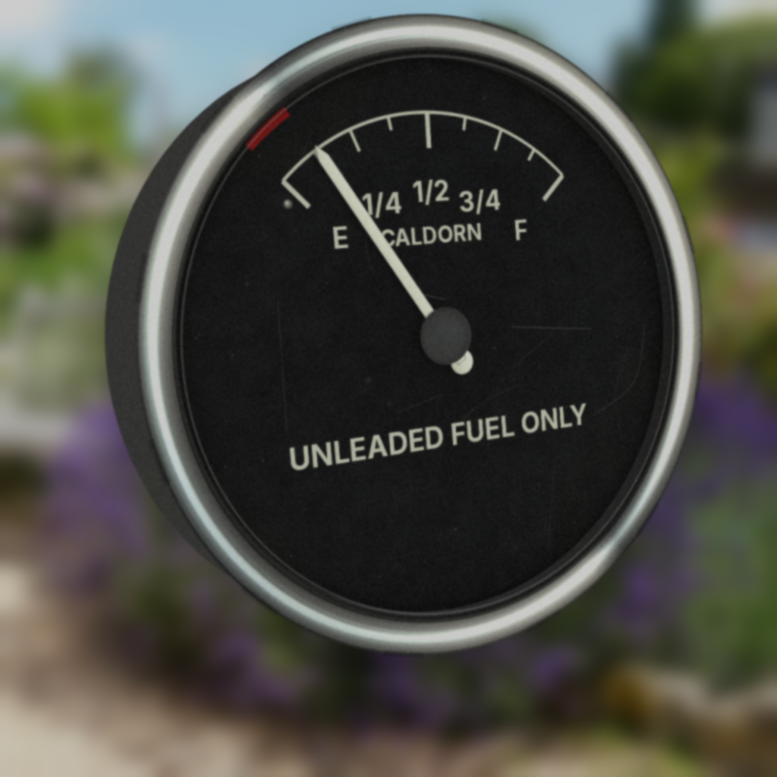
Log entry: 0.125
